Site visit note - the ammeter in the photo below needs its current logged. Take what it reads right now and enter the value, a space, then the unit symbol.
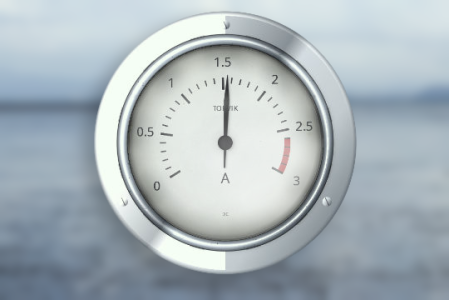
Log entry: 1.55 A
